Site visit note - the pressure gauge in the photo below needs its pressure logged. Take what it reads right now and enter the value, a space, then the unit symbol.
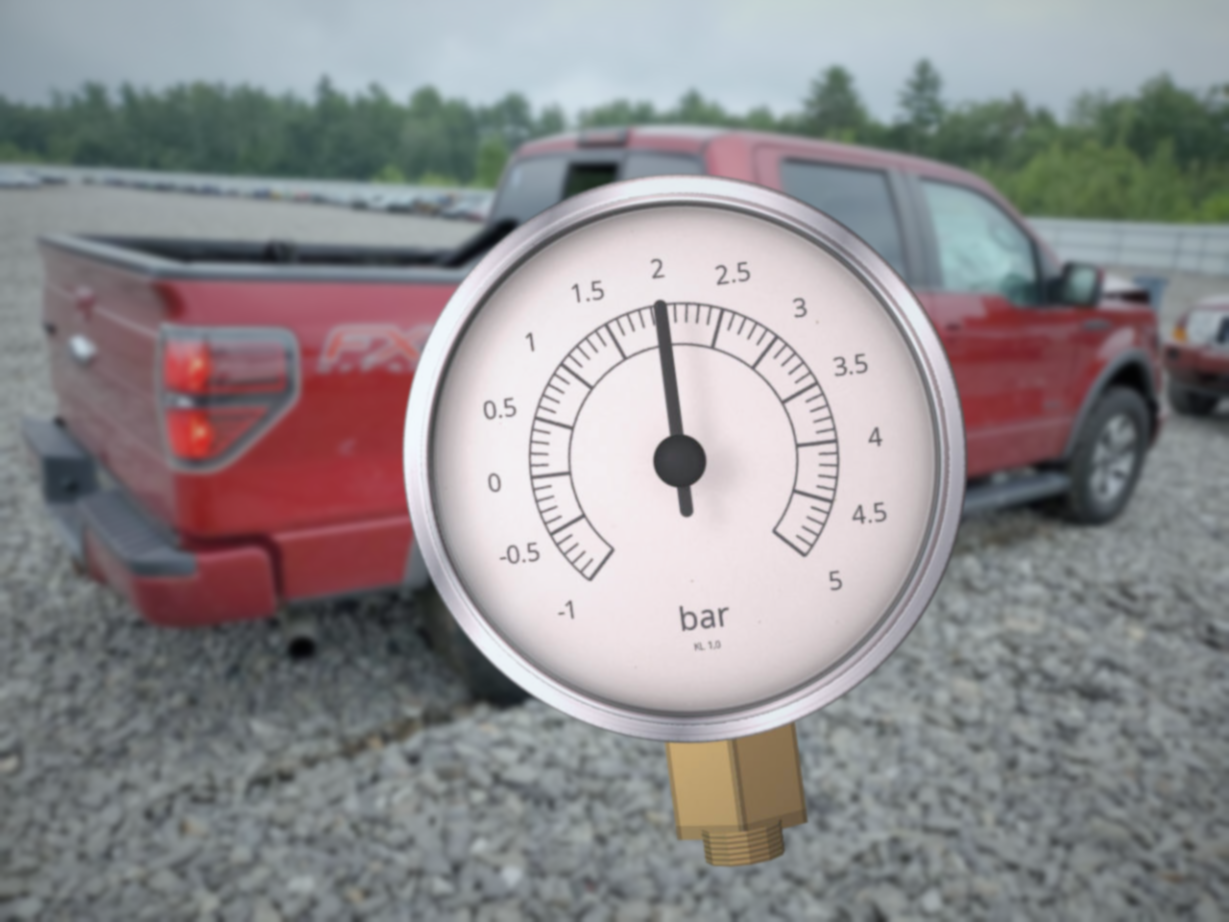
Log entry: 2 bar
